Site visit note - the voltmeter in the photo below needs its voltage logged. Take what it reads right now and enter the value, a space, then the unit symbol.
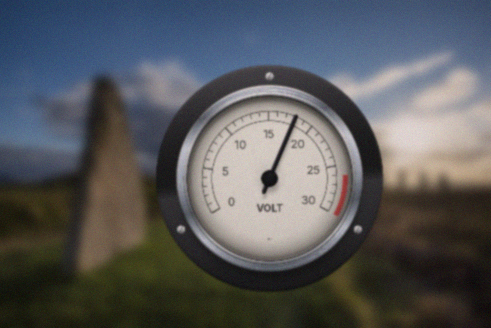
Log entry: 18 V
